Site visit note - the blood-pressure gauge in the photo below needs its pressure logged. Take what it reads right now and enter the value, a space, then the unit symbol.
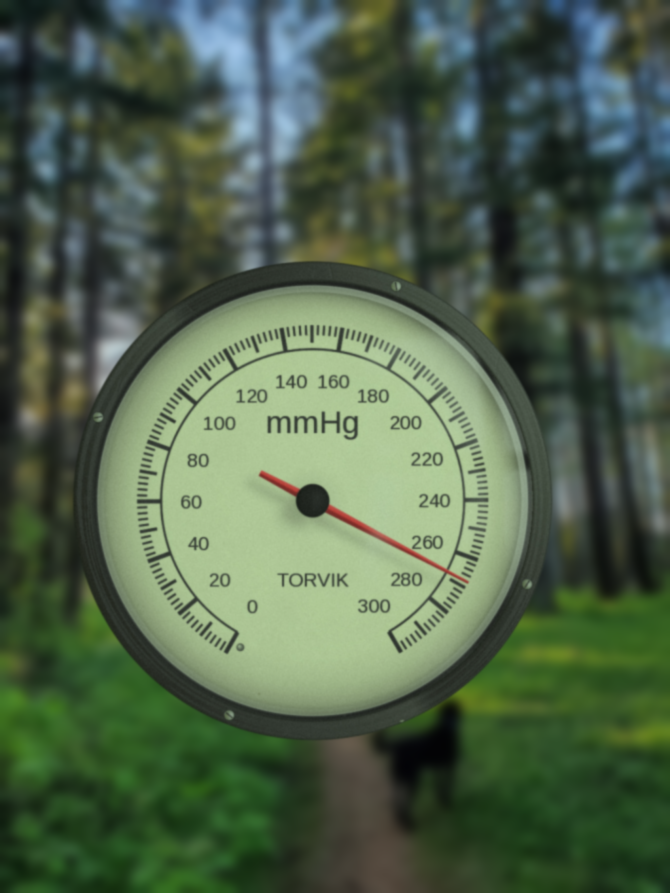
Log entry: 268 mmHg
